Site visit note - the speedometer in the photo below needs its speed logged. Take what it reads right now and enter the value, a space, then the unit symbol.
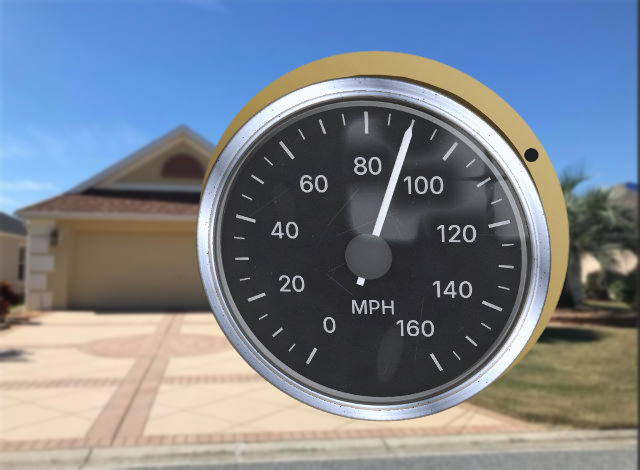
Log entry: 90 mph
